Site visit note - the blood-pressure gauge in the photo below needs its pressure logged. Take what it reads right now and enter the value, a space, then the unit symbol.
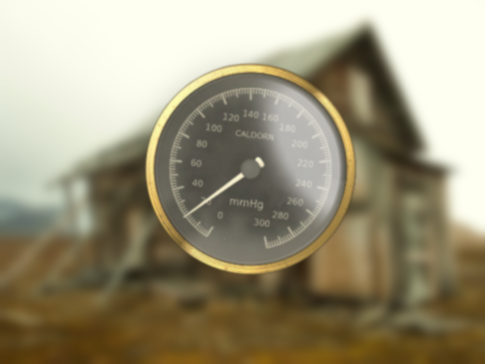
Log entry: 20 mmHg
